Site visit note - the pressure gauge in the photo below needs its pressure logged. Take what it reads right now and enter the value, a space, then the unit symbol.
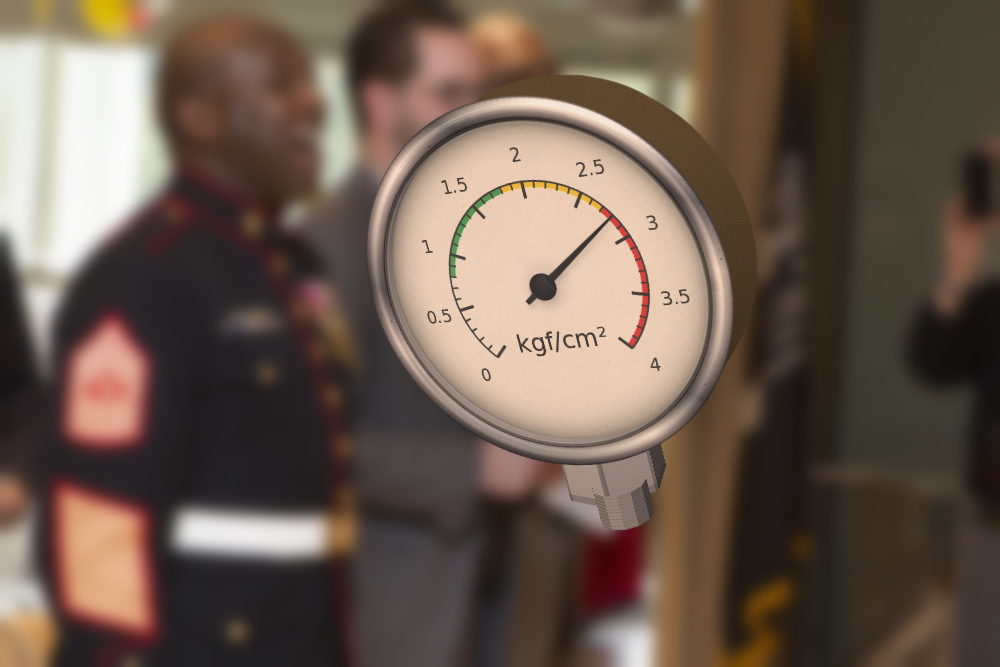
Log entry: 2.8 kg/cm²
